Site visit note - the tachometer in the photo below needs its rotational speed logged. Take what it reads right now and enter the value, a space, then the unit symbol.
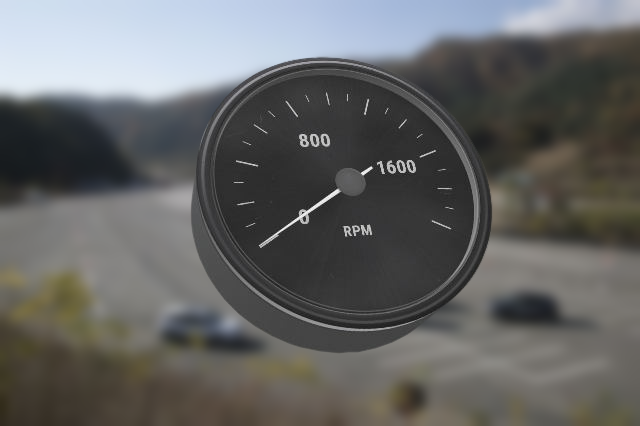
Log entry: 0 rpm
